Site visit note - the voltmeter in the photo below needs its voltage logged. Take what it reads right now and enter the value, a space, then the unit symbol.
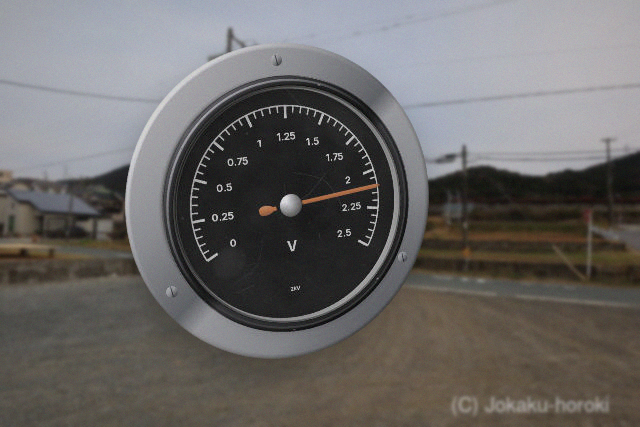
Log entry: 2.1 V
